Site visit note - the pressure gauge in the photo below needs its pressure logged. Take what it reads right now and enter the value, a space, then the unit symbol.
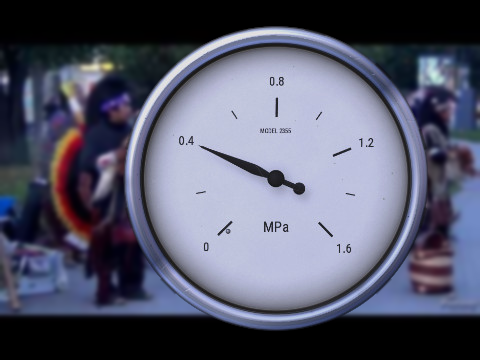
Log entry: 0.4 MPa
